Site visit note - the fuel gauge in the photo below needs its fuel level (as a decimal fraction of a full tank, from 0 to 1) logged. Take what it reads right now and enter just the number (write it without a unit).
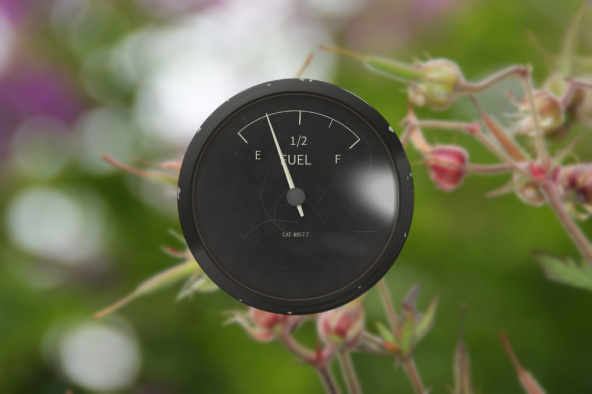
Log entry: 0.25
